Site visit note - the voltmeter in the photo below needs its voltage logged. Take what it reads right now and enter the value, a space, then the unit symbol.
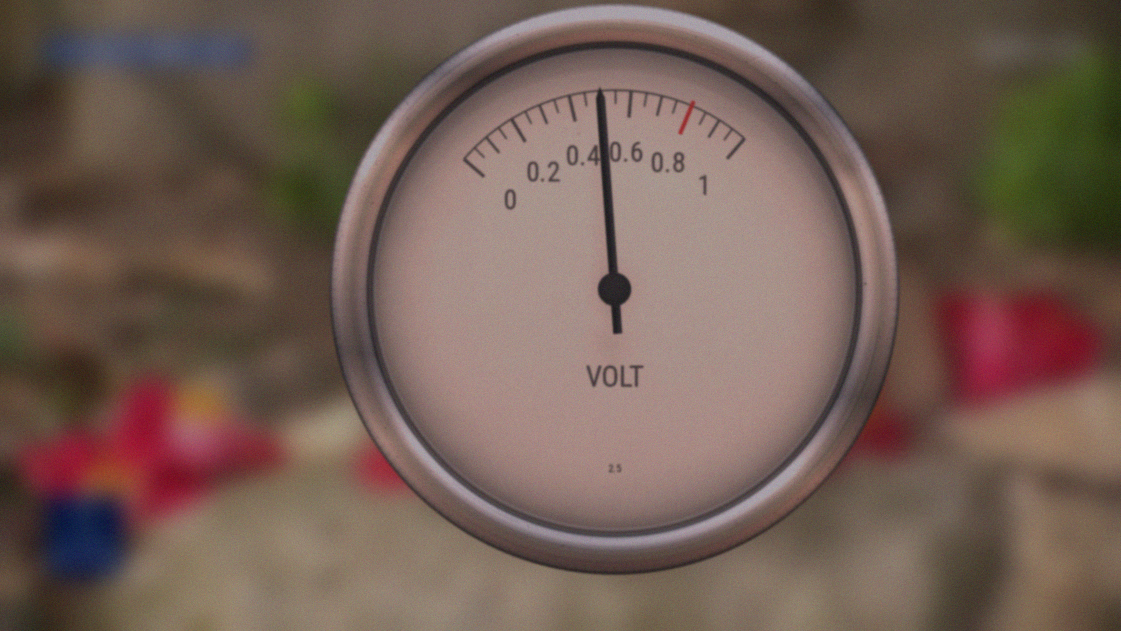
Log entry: 0.5 V
